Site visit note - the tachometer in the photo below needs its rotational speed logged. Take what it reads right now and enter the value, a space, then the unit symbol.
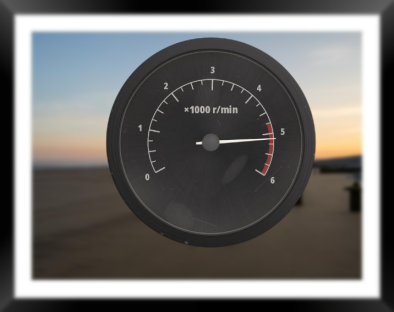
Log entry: 5125 rpm
